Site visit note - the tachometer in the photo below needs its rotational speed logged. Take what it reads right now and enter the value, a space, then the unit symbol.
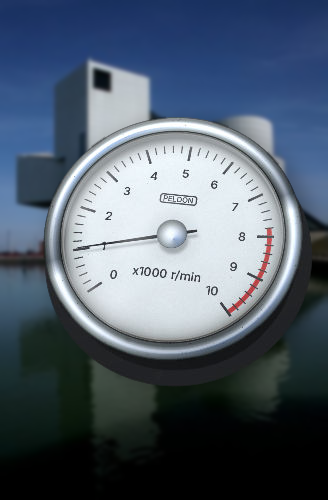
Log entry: 1000 rpm
